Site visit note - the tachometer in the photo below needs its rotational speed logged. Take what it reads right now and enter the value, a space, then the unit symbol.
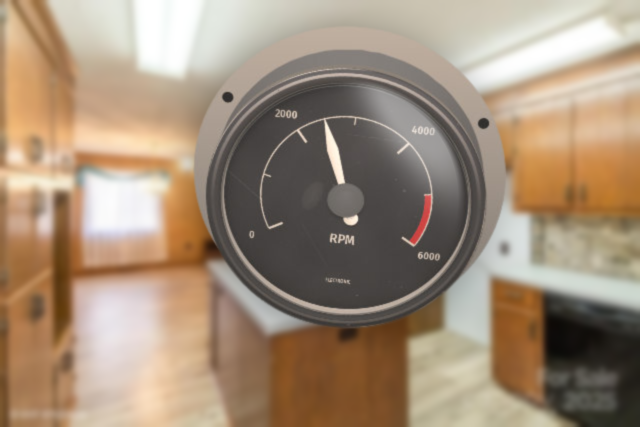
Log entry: 2500 rpm
